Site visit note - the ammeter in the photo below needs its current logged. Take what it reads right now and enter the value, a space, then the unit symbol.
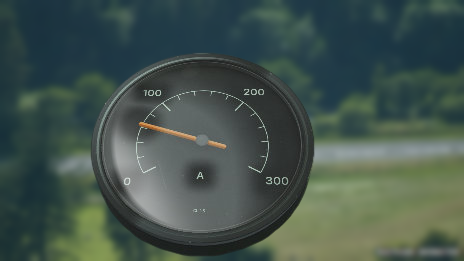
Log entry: 60 A
